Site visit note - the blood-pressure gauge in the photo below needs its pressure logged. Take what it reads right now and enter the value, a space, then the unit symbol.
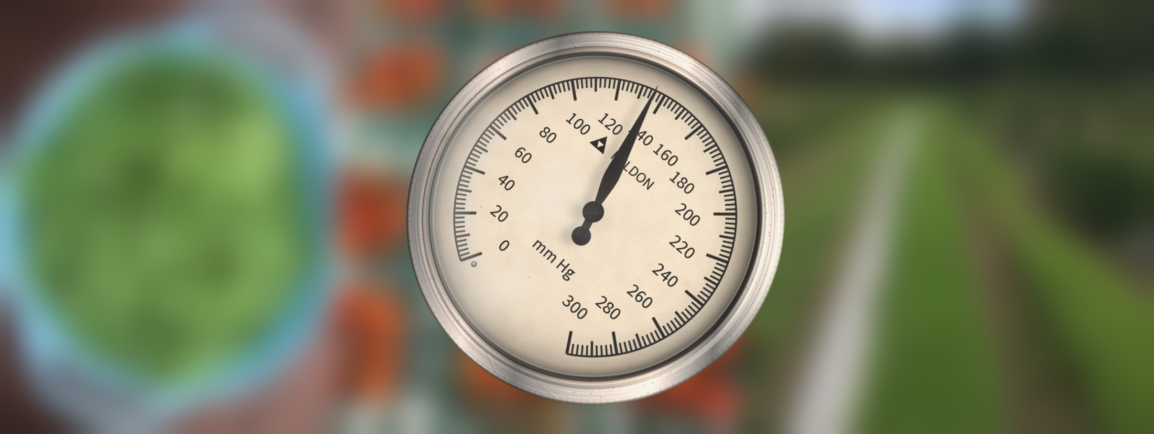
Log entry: 136 mmHg
